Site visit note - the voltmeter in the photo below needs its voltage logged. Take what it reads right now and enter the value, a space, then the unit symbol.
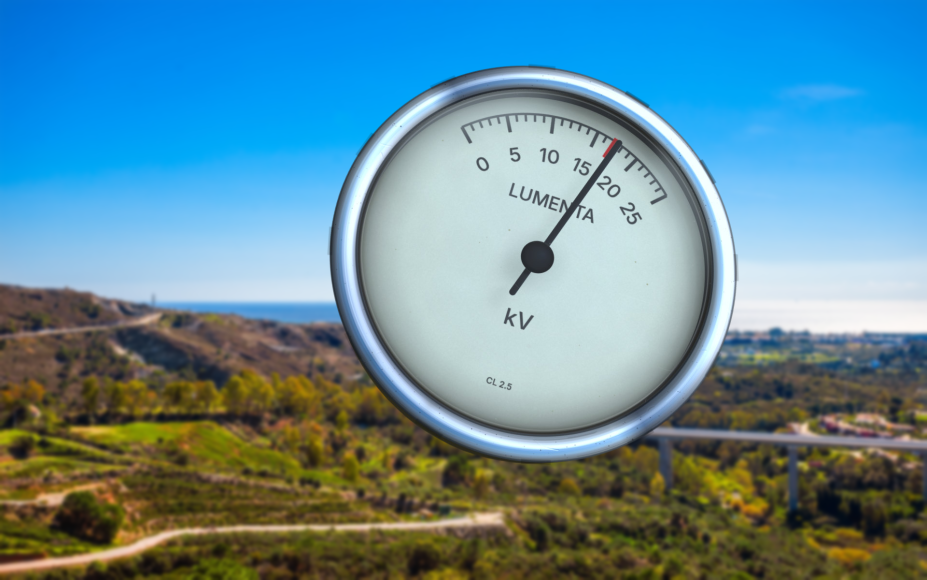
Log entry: 17.5 kV
